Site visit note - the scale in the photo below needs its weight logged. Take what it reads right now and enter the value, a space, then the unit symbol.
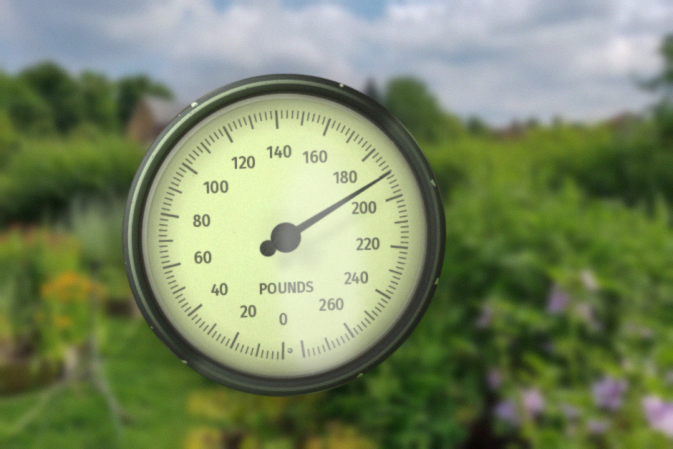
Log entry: 190 lb
